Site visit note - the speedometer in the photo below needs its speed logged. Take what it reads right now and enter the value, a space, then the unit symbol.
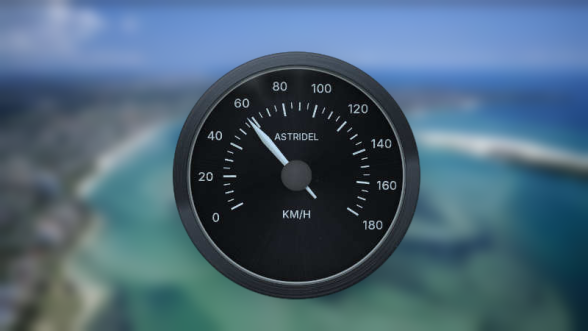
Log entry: 57.5 km/h
